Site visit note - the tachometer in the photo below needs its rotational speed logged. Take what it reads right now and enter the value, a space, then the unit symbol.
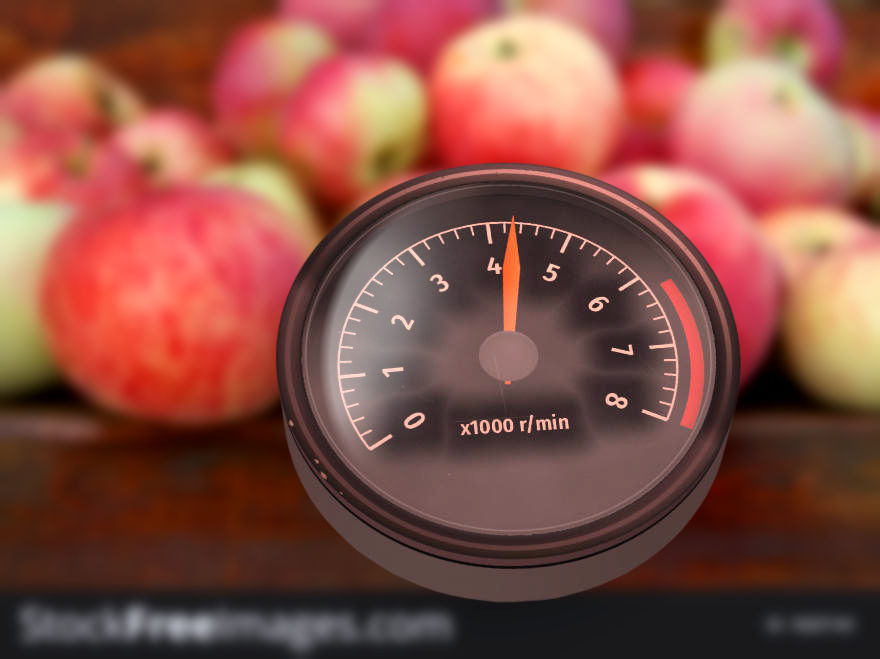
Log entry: 4300 rpm
